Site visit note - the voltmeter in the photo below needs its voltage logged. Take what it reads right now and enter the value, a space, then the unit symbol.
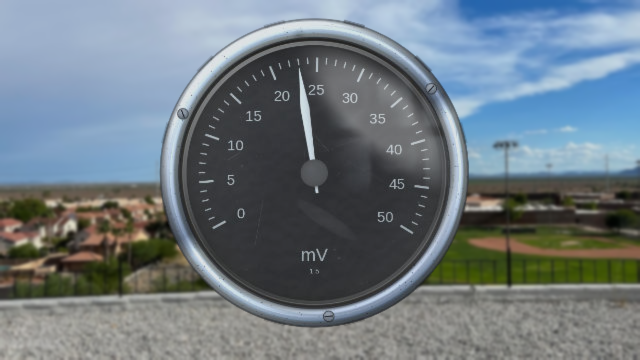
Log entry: 23 mV
